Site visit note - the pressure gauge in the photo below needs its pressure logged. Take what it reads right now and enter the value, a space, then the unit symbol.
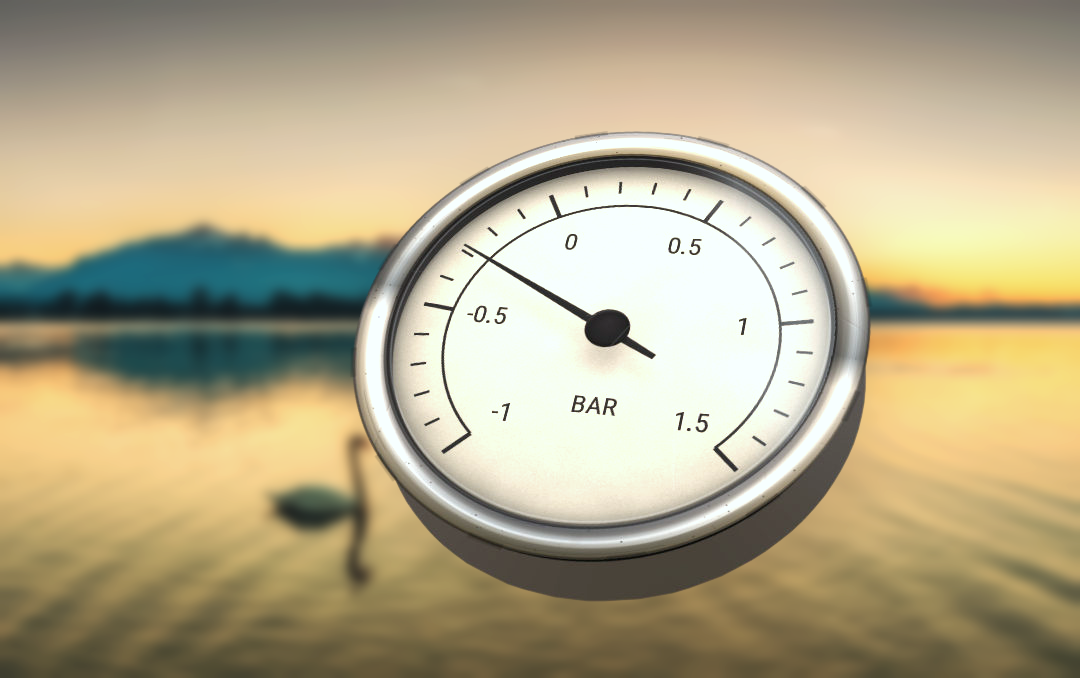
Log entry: -0.3 bar
